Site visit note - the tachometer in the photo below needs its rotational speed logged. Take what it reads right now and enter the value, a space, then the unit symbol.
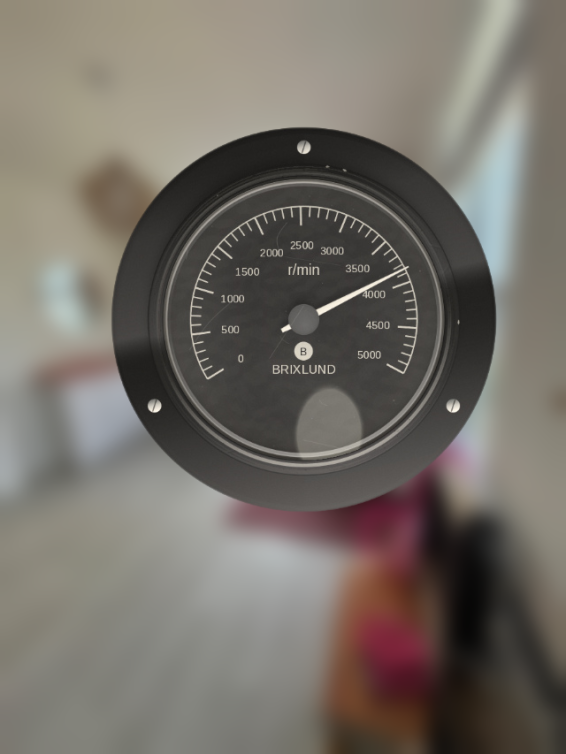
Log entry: 3850 rpm
